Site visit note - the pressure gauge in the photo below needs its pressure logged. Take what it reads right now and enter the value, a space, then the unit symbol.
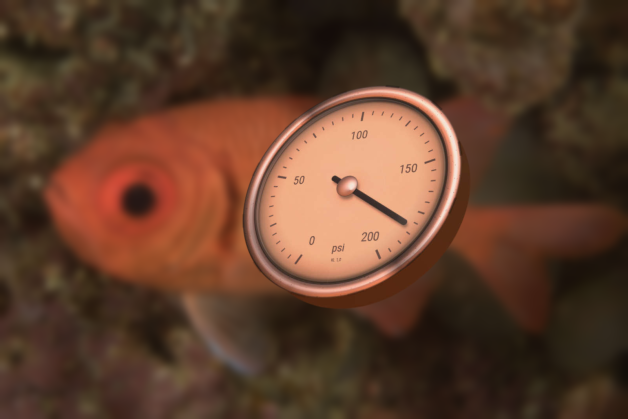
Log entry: 182.5 psi
